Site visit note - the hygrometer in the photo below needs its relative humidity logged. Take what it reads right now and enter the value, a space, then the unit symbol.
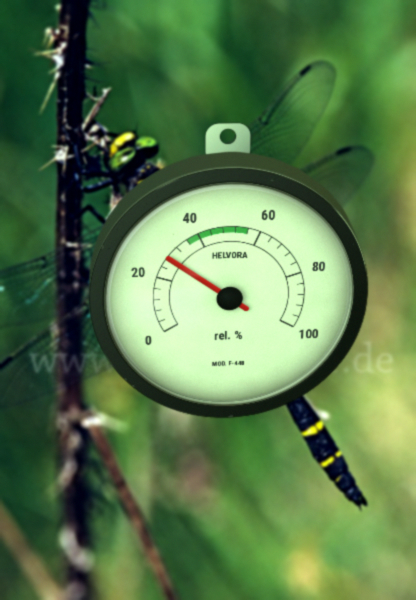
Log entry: 28 %
